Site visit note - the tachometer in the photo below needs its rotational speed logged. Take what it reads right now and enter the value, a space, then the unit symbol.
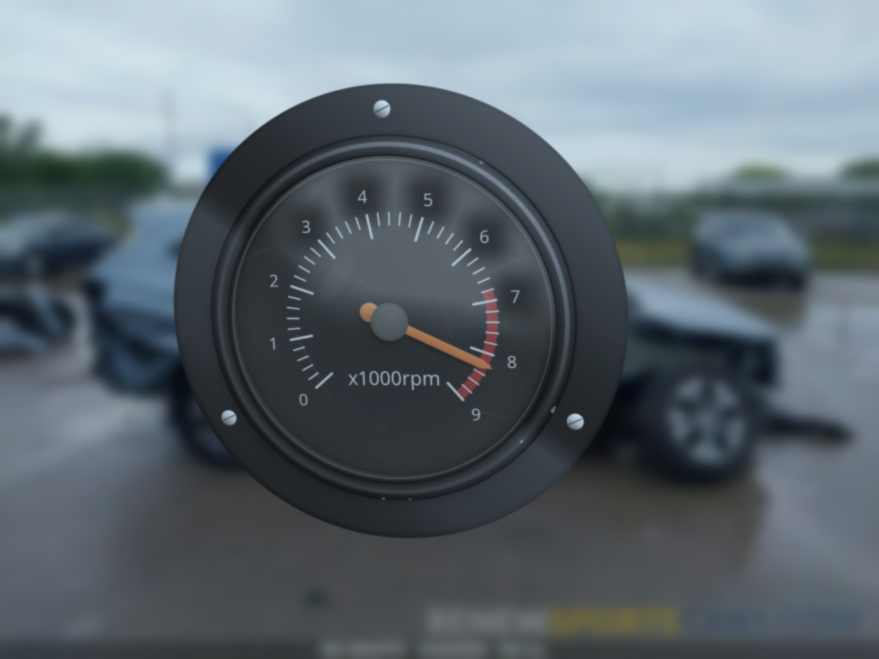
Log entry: 8200 rpm
